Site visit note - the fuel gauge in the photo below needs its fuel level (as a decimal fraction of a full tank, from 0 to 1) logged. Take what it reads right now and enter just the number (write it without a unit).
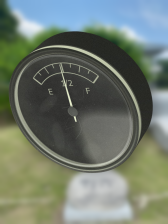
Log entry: 0.5
